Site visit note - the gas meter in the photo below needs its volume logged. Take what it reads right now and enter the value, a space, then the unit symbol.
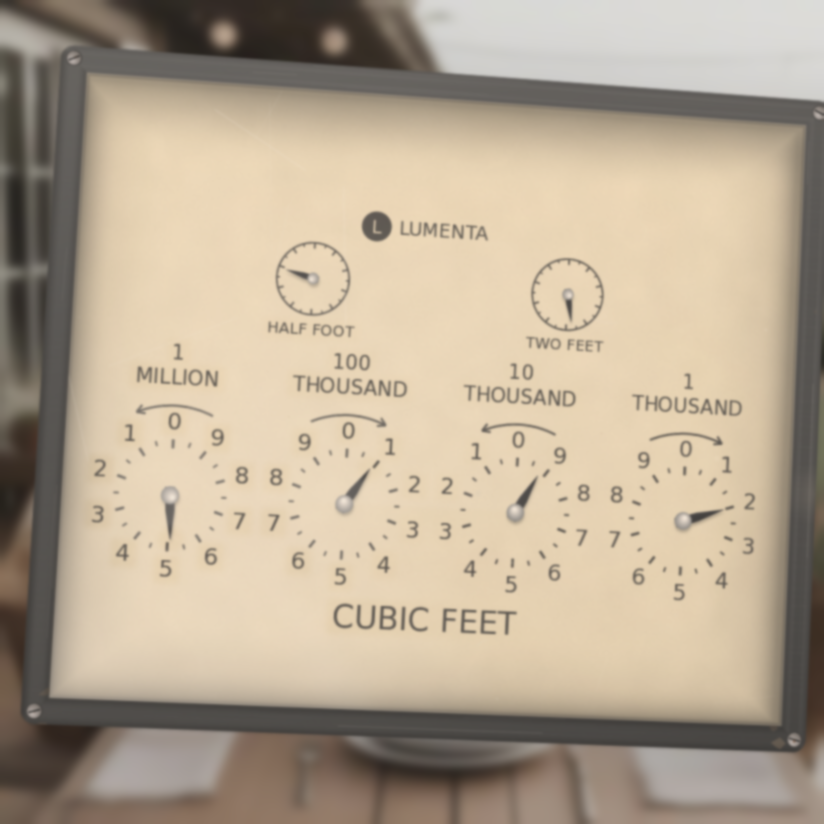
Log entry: 509200 ft³
